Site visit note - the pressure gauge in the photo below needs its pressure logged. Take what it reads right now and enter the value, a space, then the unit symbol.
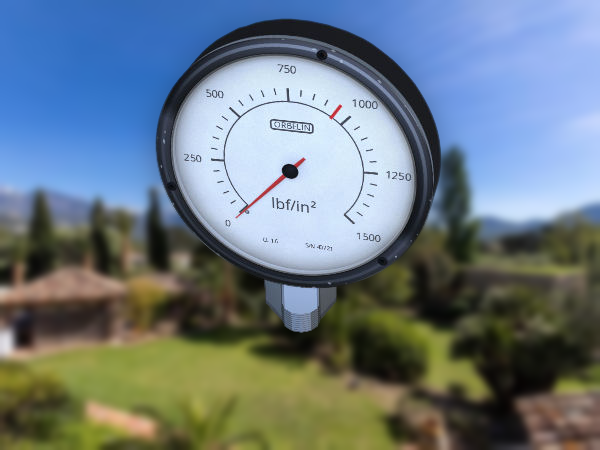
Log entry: 0 psi
